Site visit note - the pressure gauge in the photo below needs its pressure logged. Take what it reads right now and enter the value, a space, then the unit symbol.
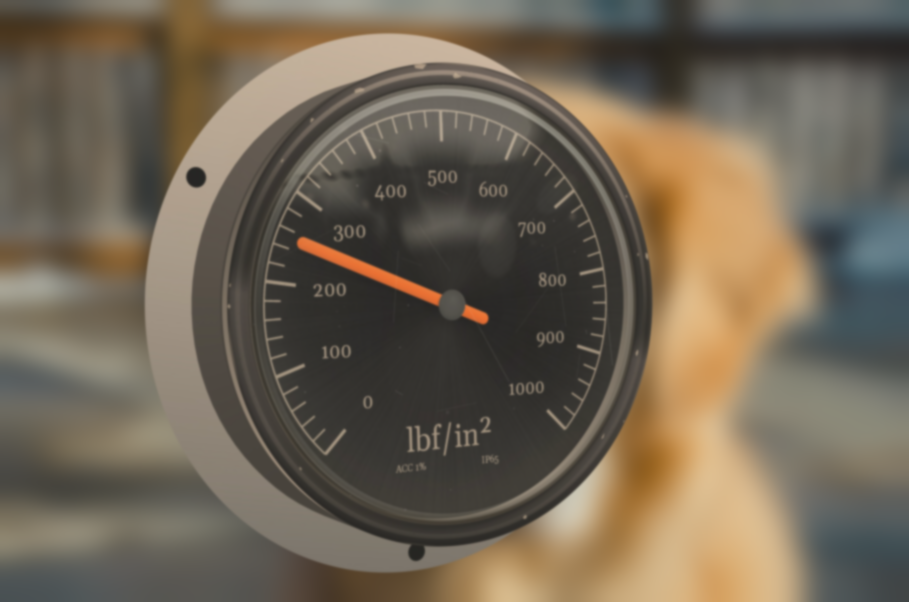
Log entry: 250 psi
